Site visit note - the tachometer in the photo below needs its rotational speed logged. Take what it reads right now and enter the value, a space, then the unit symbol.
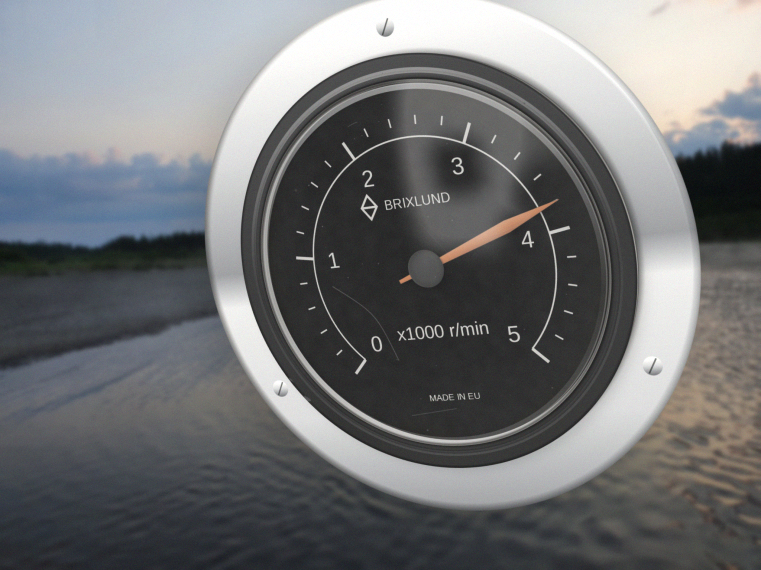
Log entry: 3800 rpm
